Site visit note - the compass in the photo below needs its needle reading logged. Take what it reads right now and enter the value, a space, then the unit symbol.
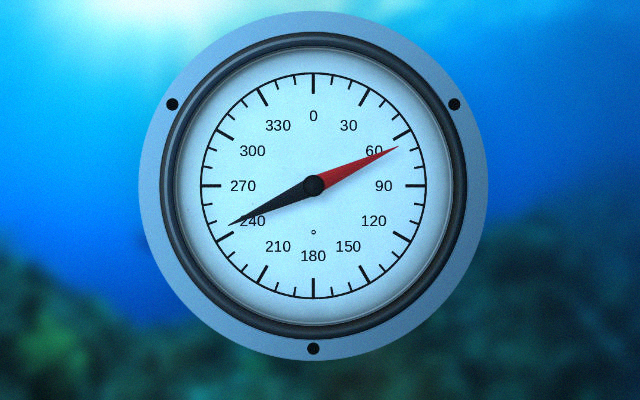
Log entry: 65 °
